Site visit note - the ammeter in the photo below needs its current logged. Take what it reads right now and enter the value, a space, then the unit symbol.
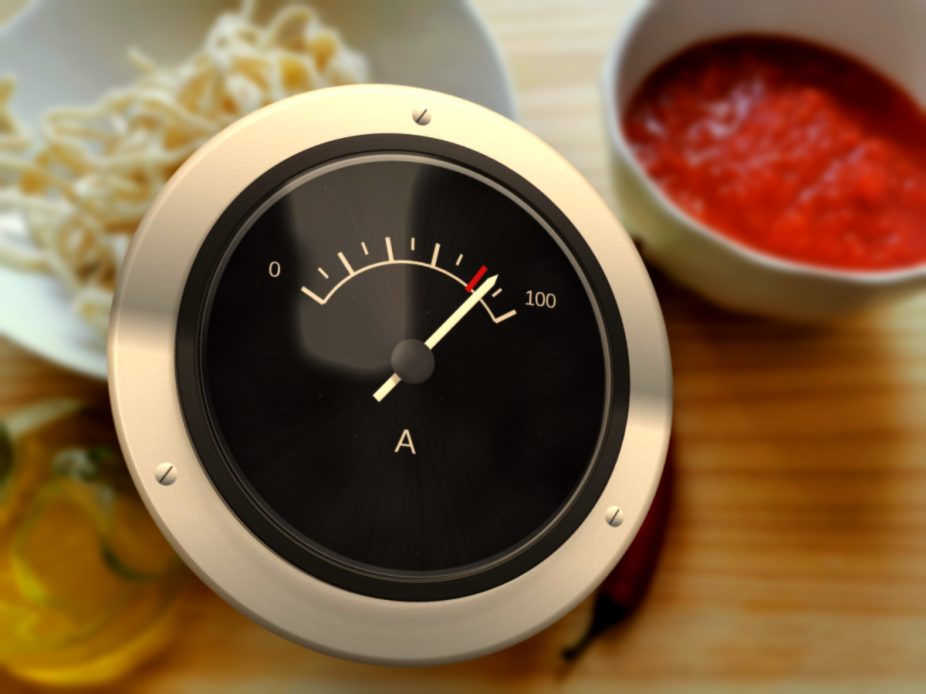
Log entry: 85 A
